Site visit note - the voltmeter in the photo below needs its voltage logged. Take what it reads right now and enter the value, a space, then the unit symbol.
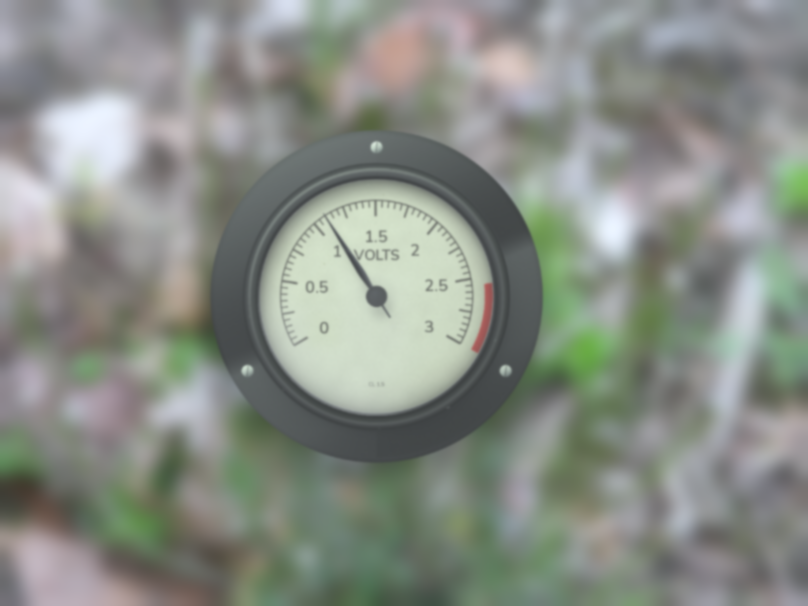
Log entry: 1.1 V
